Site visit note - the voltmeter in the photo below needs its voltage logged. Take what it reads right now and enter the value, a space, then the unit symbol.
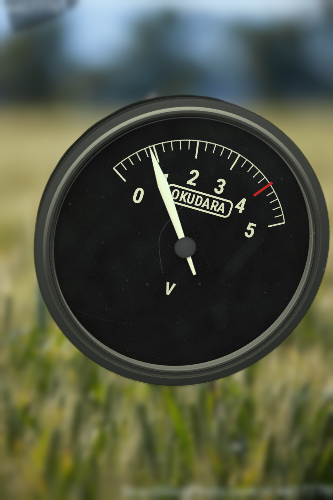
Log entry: 0.9 V
